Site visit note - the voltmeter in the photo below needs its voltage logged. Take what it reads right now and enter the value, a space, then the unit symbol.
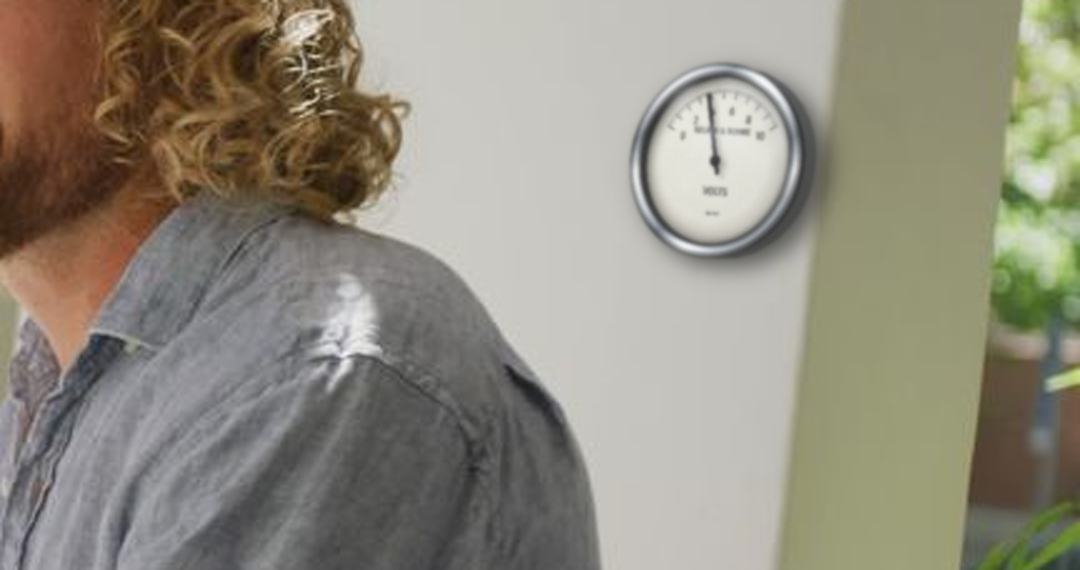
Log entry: 4 V
